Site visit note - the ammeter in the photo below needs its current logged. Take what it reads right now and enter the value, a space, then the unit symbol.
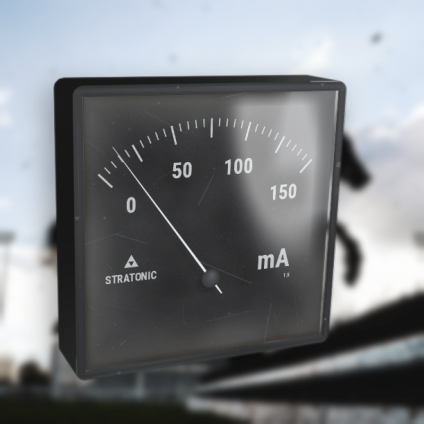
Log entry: 15 mA
